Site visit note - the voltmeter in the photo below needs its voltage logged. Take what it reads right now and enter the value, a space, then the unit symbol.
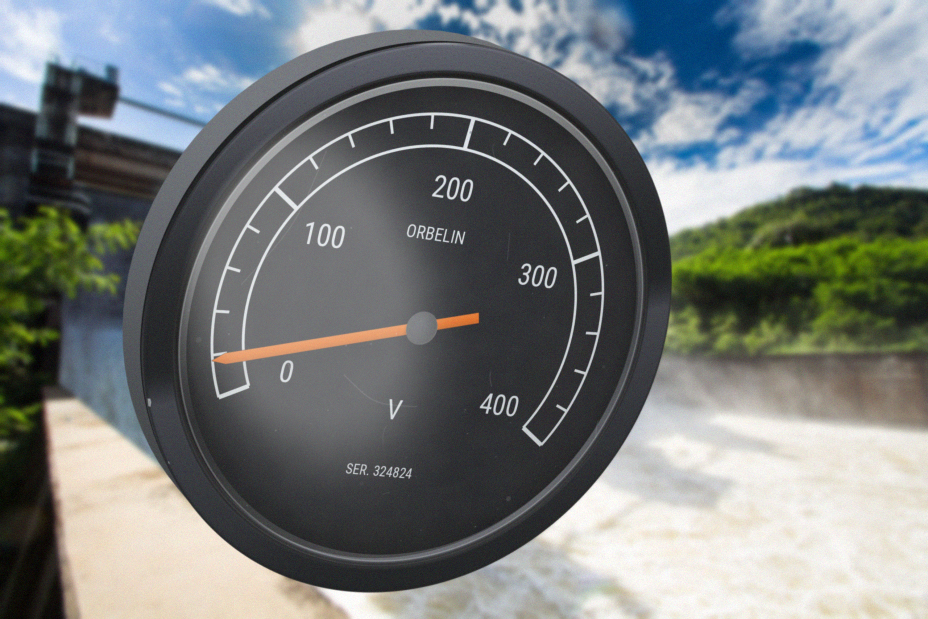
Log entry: 20 V
